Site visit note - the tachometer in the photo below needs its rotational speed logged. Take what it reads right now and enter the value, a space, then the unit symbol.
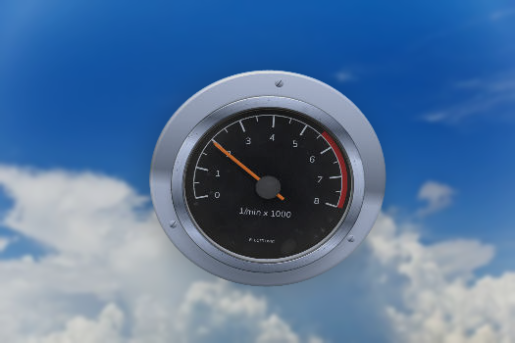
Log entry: 2000 rpm
